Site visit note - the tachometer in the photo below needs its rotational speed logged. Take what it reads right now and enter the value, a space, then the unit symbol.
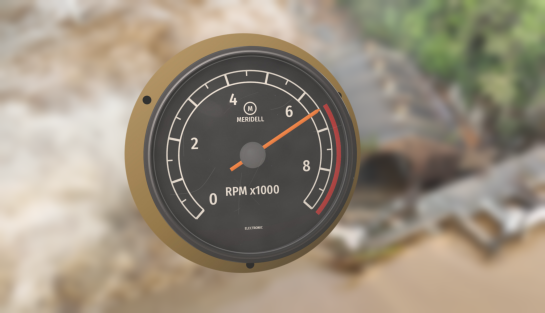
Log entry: 6500 rpm
